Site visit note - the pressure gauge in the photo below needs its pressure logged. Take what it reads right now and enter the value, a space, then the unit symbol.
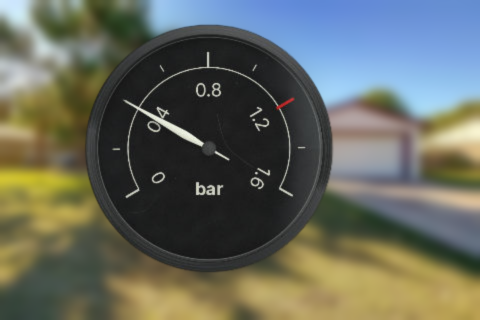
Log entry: 0.4 bar
